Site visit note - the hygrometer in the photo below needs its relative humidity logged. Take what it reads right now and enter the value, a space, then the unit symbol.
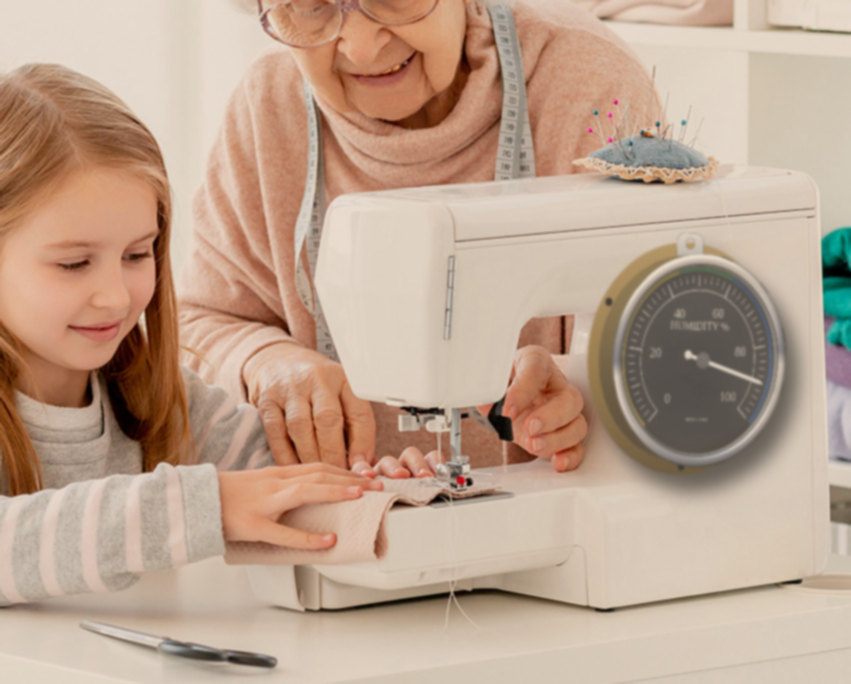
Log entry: 90 %
